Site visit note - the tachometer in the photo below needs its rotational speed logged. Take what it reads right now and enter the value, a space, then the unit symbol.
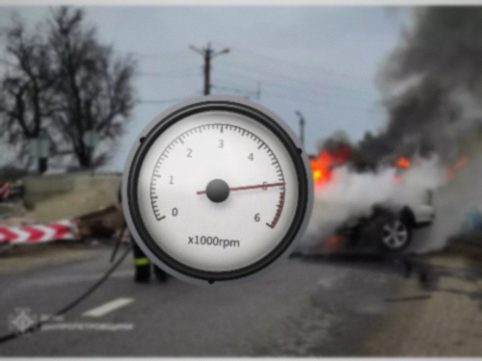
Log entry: 5000 rpm
